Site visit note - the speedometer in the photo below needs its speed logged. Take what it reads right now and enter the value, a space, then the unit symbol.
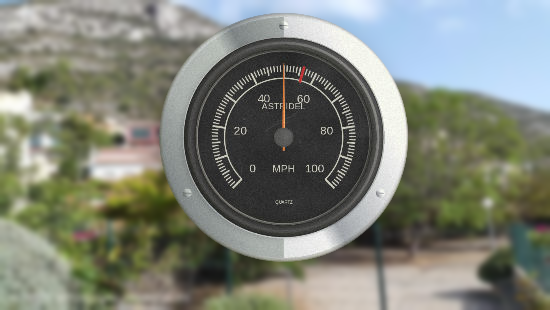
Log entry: 50 mph
